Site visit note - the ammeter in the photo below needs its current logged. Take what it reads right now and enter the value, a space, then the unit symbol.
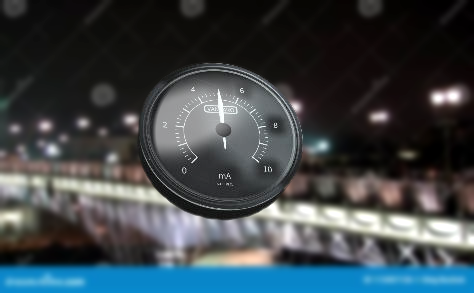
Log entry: 5 mA
